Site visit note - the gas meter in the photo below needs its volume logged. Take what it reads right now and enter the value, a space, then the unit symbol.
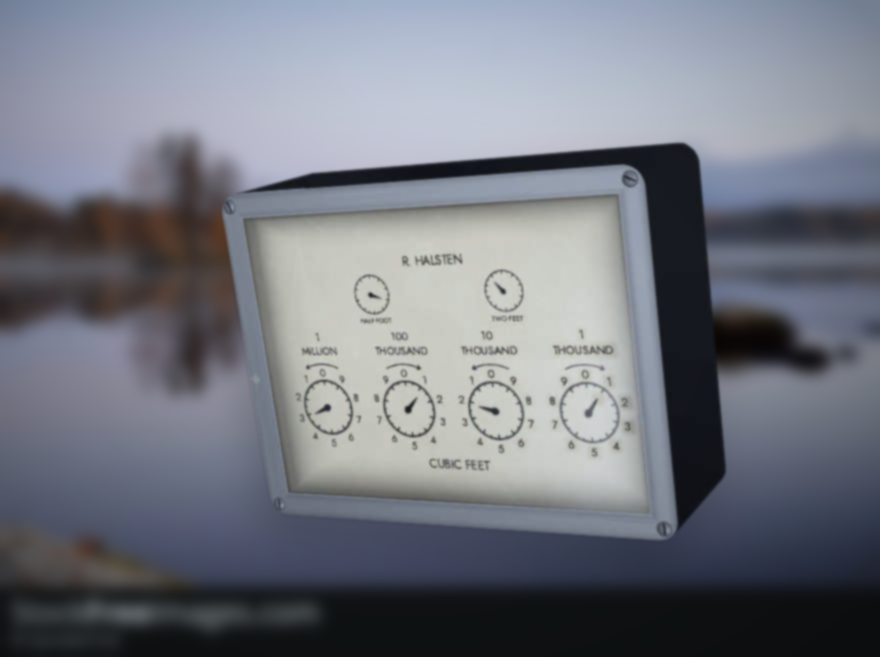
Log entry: 312100 ft³
